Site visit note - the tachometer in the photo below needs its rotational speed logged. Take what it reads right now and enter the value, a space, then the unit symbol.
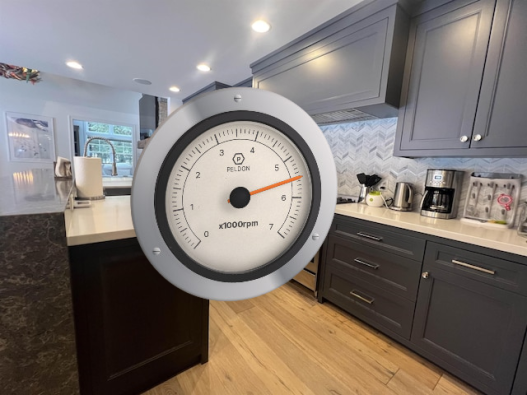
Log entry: 5500 rpm
